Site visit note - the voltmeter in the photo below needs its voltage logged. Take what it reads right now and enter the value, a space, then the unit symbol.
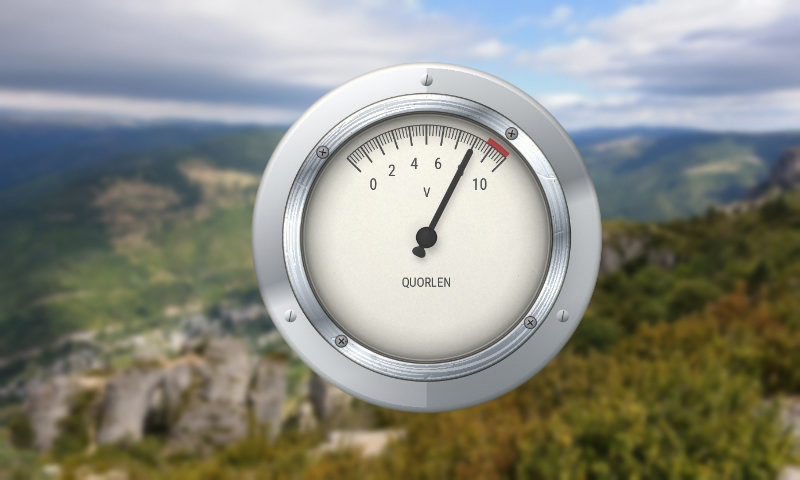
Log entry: 8 V
